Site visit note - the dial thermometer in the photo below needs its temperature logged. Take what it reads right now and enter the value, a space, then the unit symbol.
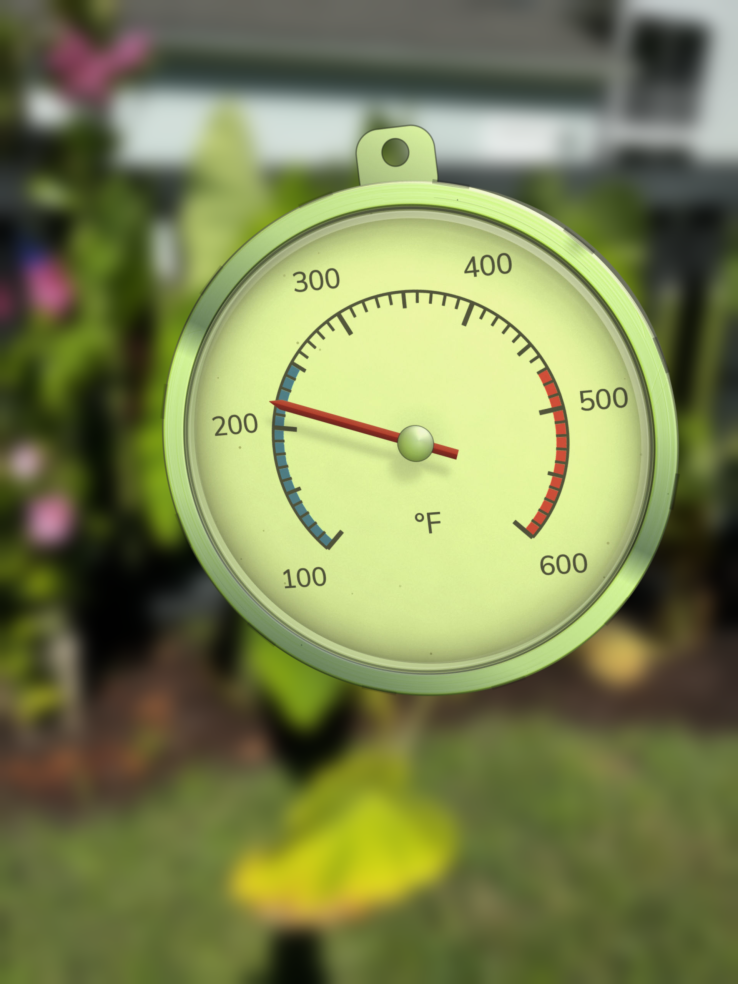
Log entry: 220 °F
